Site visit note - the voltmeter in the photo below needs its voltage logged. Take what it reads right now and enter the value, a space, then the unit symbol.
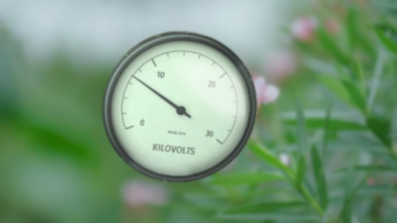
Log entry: 7 kV
